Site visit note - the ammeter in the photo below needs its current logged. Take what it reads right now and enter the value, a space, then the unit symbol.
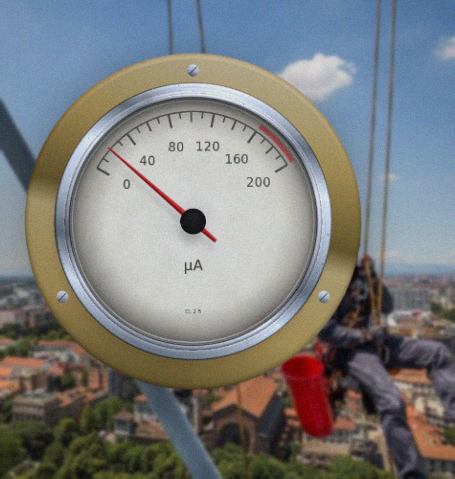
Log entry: 20 µA
